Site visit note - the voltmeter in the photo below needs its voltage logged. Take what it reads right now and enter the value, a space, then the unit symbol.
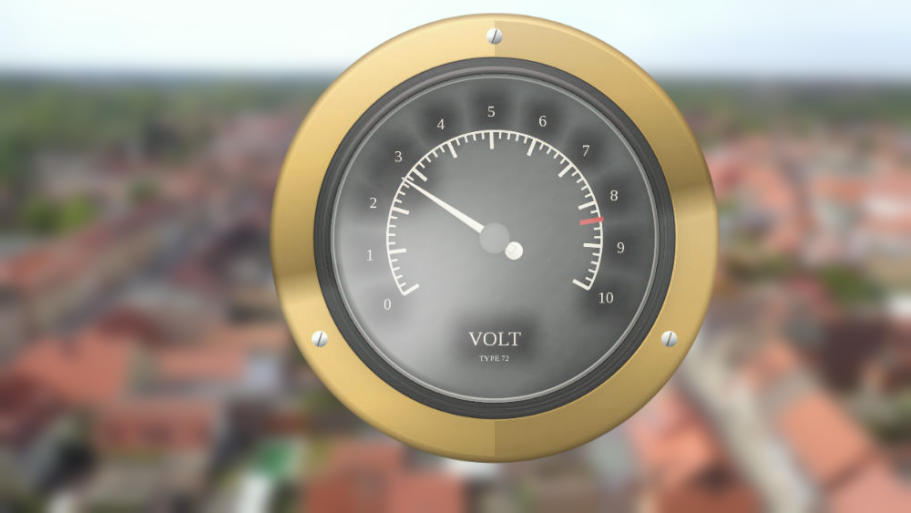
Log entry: 2.7 V
